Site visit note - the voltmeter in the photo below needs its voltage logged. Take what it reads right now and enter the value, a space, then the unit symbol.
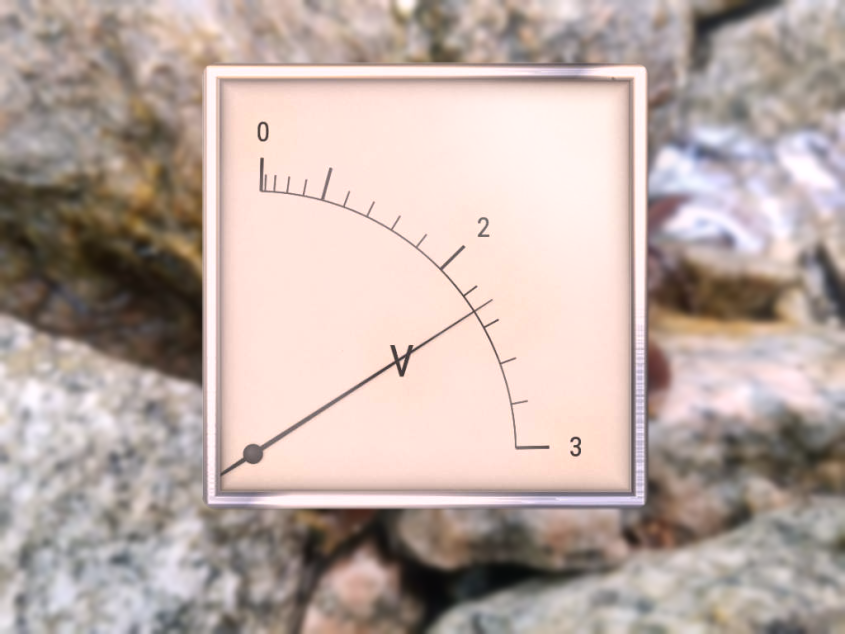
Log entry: 2.3 V
